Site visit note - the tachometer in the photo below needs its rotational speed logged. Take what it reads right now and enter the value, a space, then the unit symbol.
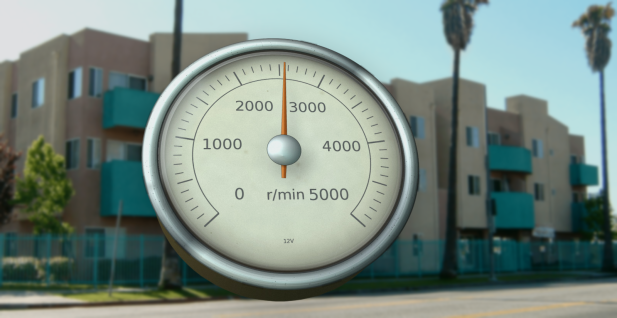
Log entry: 2550 rpm
